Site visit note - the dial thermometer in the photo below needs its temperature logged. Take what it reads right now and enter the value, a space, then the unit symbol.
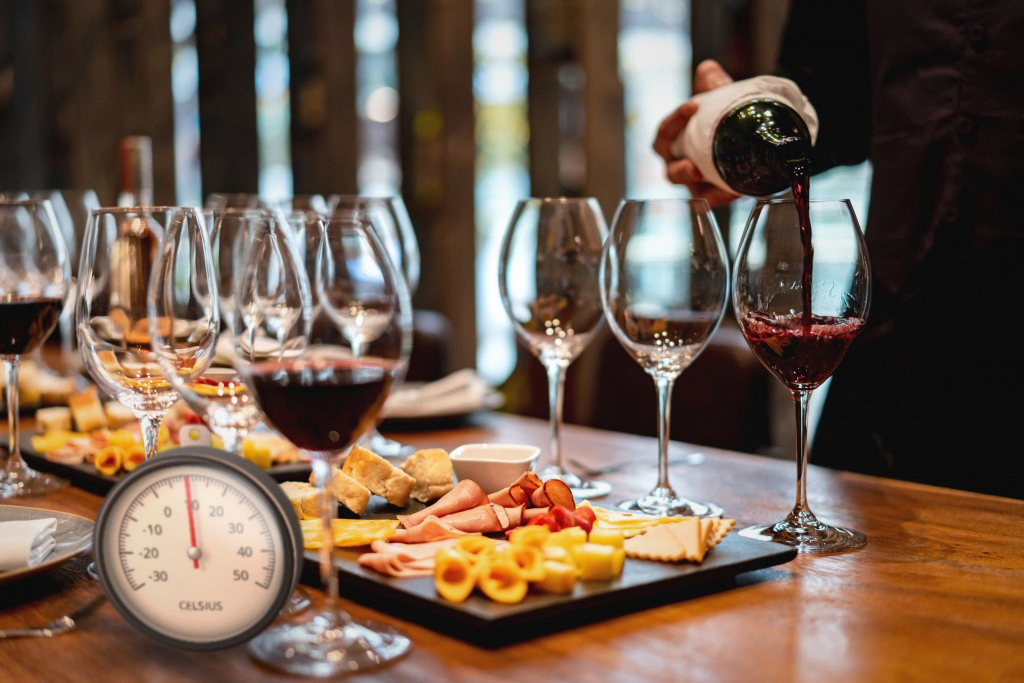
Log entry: 10 °C
